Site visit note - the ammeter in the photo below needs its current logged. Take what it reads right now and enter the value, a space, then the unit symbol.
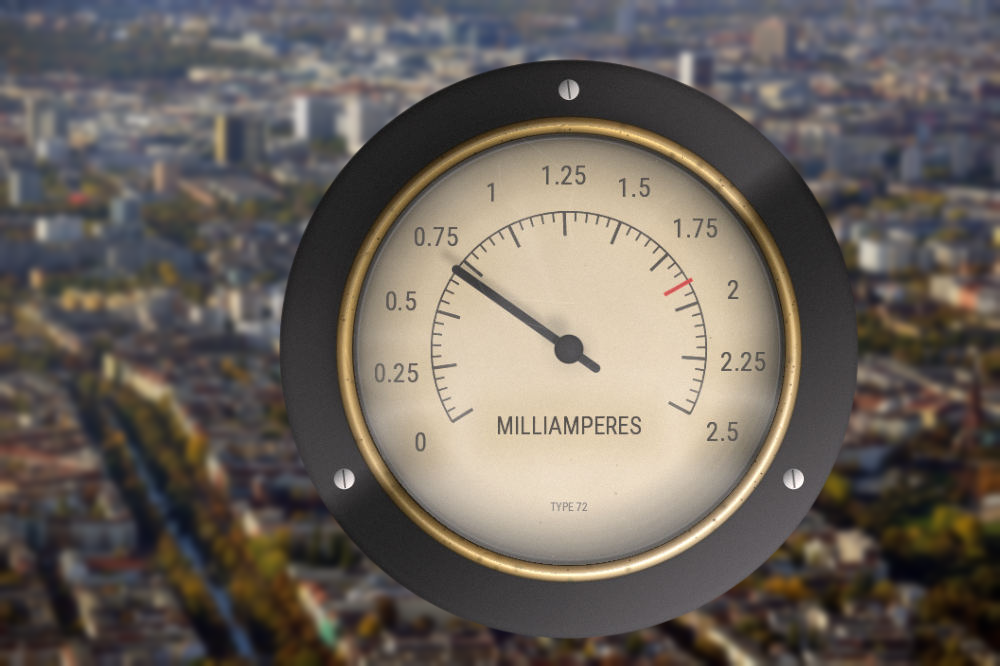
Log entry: 0.7 mA
